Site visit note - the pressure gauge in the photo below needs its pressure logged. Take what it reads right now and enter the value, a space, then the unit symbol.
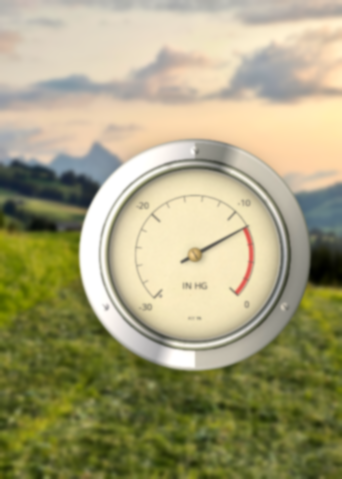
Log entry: -8 inHg
